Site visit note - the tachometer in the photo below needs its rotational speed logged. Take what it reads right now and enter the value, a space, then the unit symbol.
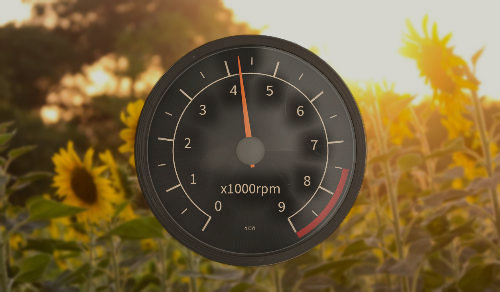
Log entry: 4250 rpm
